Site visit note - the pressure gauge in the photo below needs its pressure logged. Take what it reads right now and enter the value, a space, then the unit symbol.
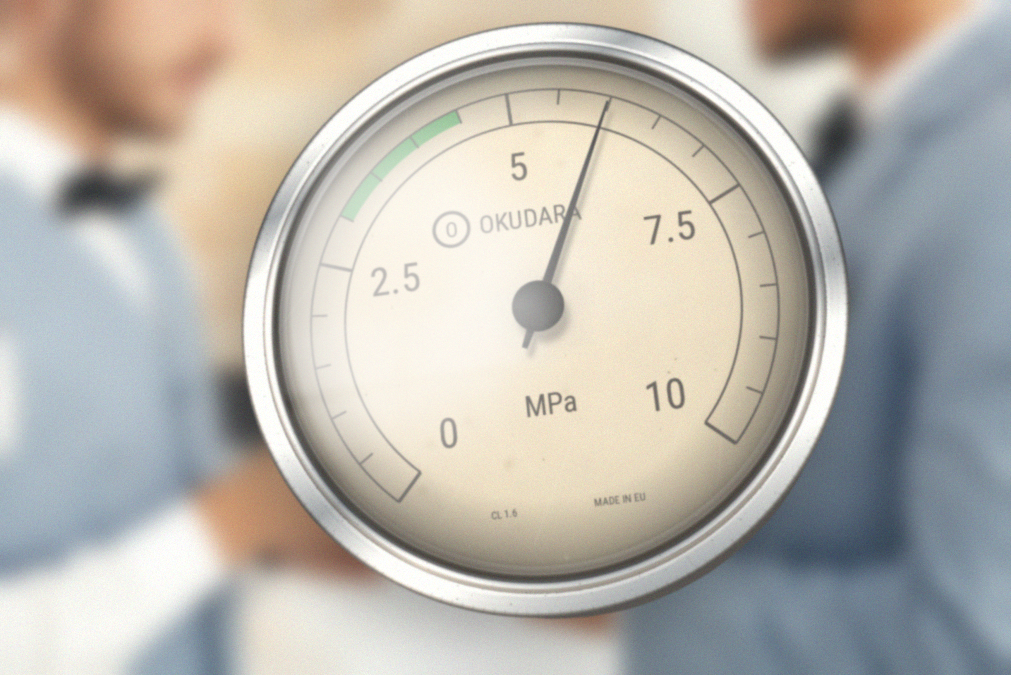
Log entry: 6 MPa
